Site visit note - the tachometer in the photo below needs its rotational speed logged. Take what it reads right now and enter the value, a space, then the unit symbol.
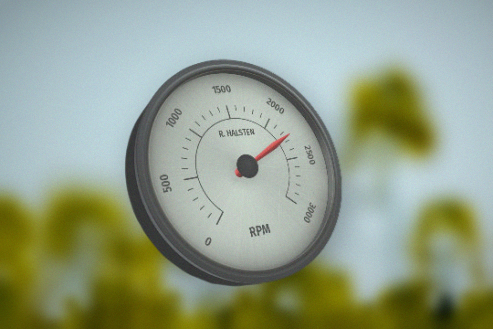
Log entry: 2250 rpm
